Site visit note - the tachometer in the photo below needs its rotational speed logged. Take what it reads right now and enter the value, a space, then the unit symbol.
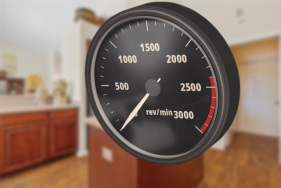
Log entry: 0 rpm
